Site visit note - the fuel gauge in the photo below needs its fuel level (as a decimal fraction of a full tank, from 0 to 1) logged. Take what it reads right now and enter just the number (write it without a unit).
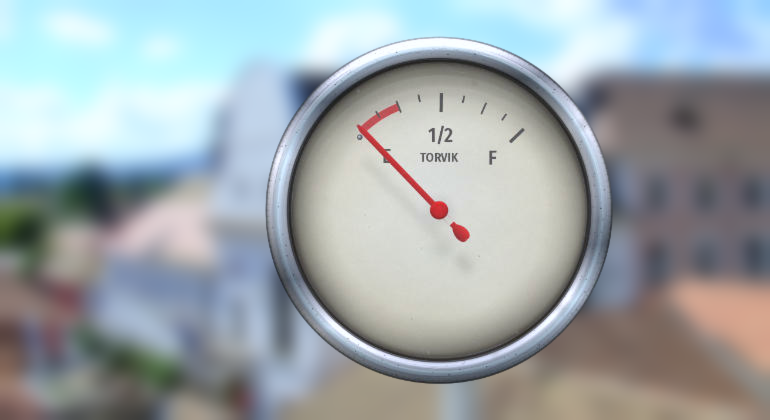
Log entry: 0
